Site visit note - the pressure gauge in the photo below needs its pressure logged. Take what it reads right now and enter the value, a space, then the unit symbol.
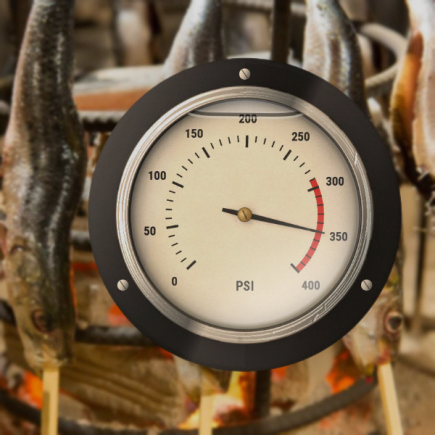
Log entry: 350 psi
